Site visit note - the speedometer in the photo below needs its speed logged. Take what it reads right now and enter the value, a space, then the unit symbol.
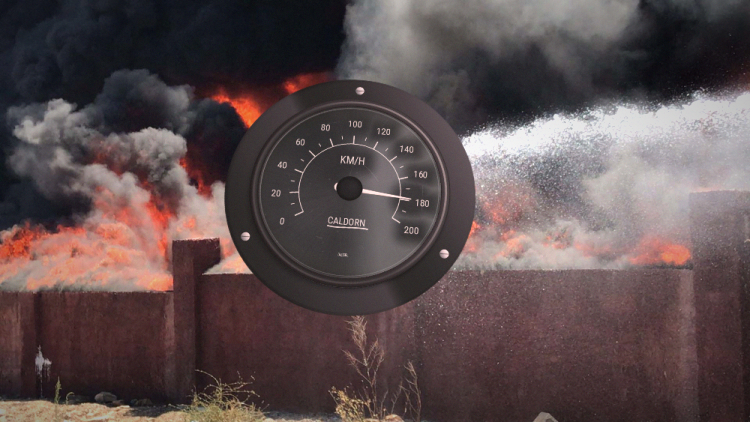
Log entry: 180 km/h
